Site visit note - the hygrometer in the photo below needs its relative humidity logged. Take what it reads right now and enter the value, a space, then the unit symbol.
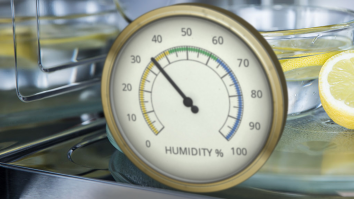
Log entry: 35 %
